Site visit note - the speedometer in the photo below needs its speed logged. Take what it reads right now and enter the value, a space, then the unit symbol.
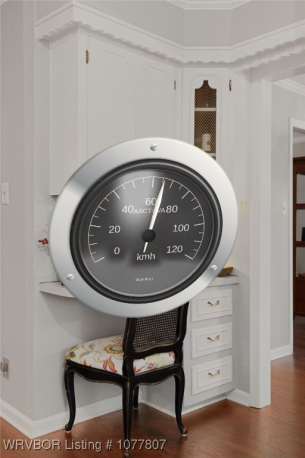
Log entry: 65 km/h
